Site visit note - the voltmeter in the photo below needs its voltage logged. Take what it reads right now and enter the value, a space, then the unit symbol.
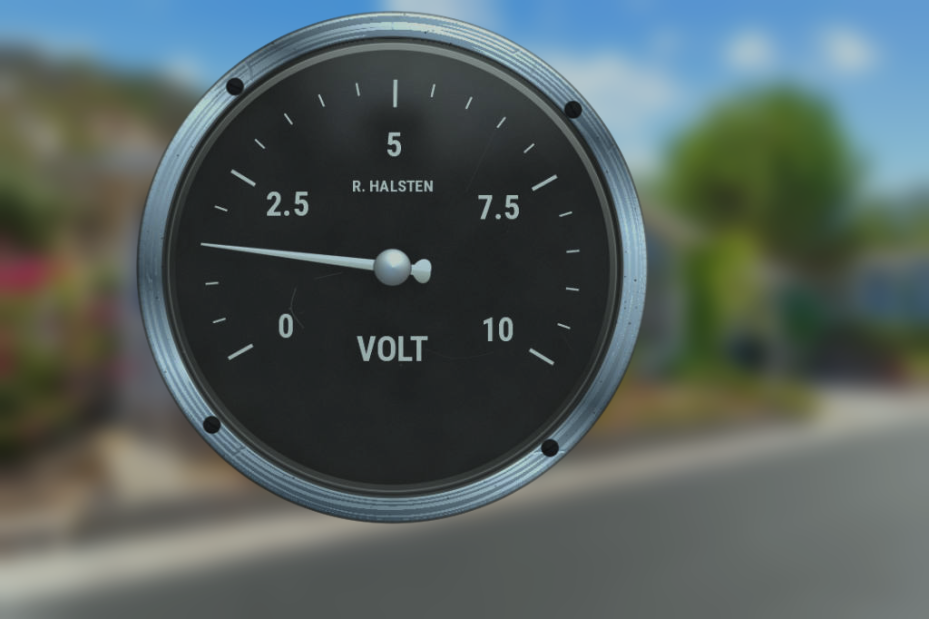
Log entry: 1.5 V
